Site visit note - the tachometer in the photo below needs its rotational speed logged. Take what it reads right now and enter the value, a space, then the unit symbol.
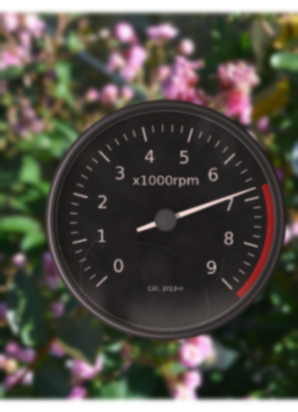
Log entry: 6800 rpm
